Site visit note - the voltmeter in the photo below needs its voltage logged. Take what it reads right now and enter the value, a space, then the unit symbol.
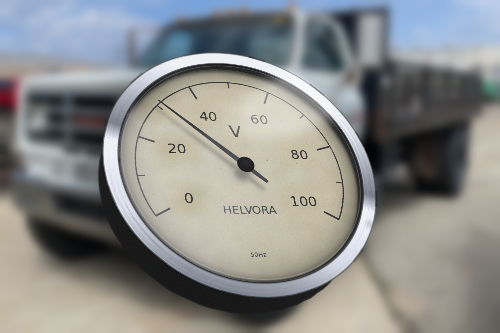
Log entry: 30 V
